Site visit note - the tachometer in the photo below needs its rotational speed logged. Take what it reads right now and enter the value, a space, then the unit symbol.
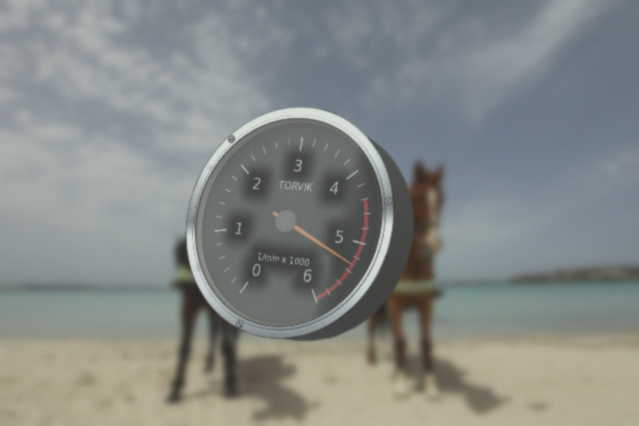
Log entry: 5300 rpm
